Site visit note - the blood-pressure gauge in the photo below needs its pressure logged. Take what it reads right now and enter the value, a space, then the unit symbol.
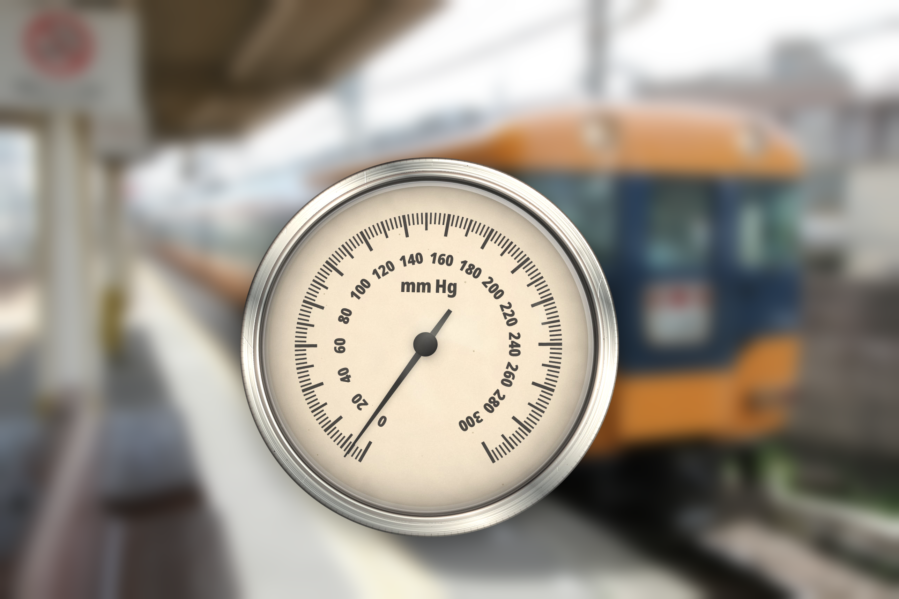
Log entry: 6 mmHg
